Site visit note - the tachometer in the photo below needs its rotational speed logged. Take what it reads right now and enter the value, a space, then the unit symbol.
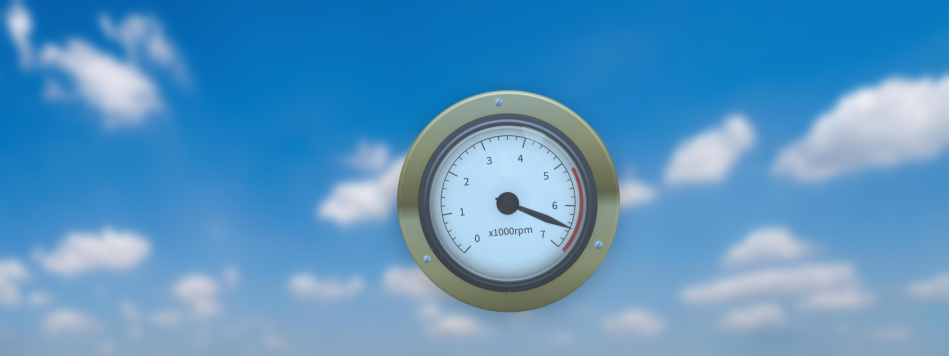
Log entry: 6500 rpm
